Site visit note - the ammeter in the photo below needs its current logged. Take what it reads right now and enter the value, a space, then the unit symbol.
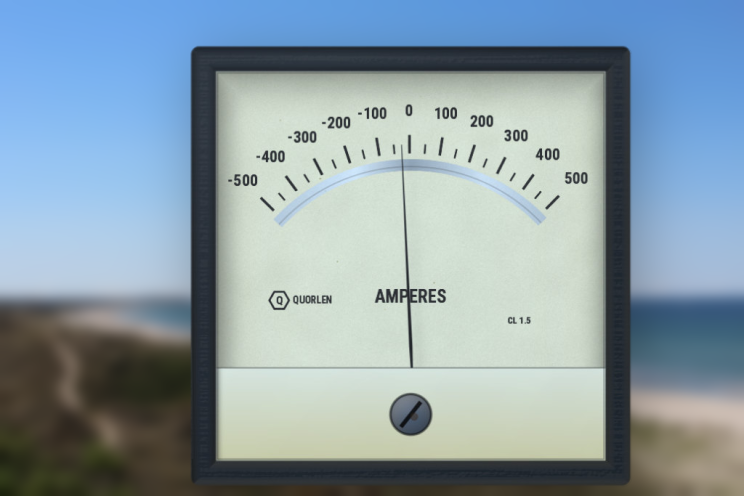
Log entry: -25 A
